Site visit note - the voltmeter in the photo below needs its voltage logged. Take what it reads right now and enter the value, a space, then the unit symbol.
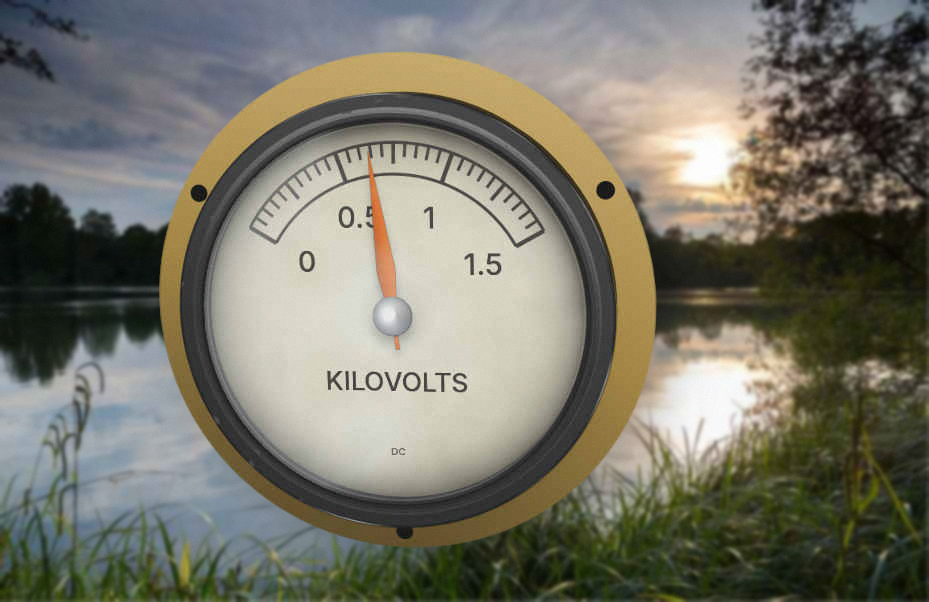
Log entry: 0.65 kV
